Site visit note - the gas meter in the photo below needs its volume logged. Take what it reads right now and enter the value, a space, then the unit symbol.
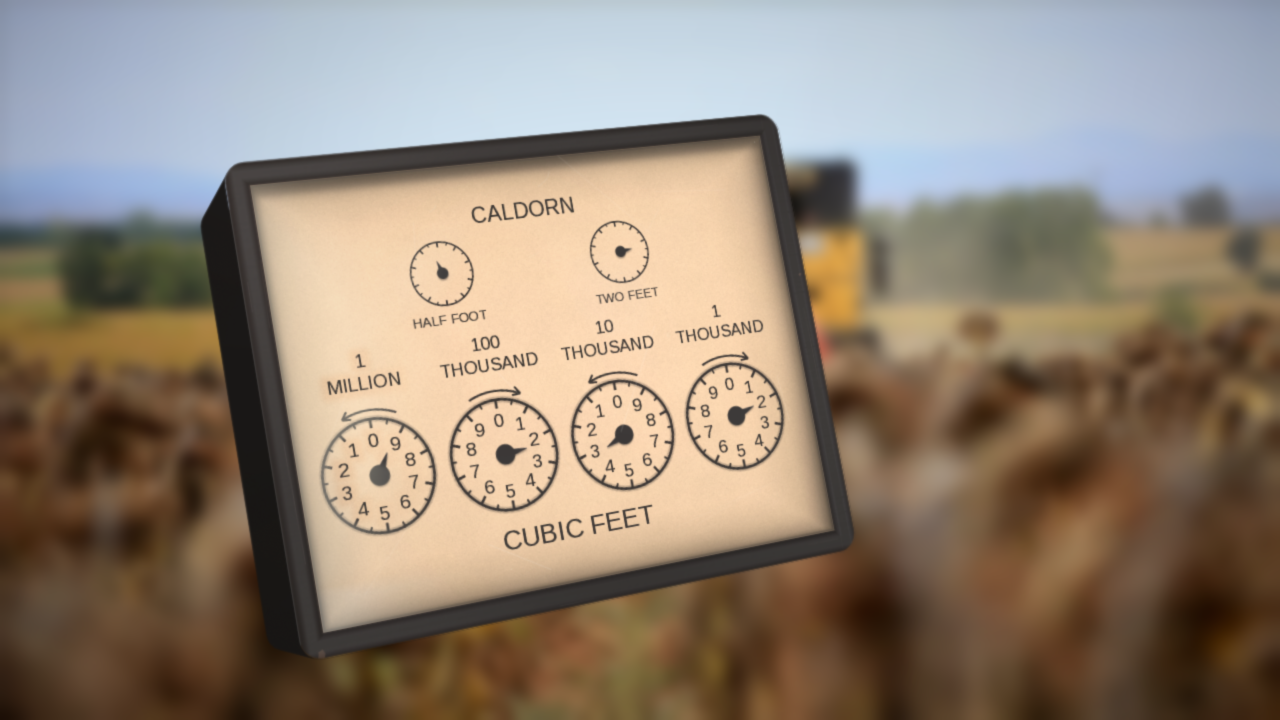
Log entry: 923200 ft³
